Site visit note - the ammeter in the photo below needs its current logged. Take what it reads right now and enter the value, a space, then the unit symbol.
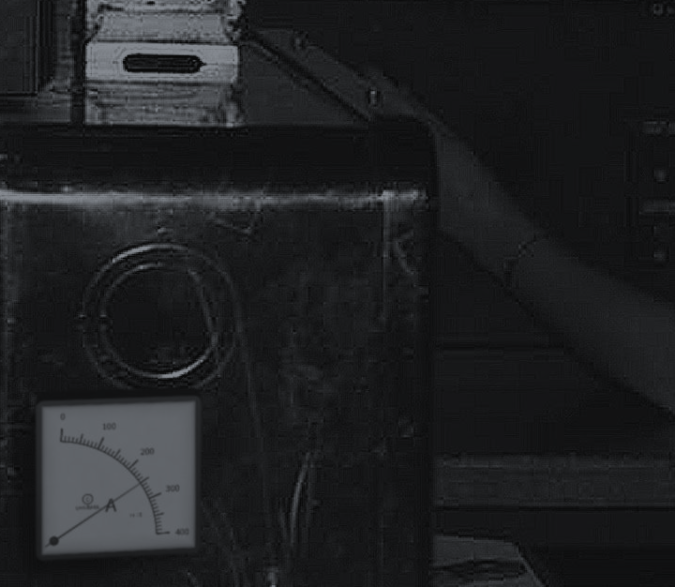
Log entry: 250 A
